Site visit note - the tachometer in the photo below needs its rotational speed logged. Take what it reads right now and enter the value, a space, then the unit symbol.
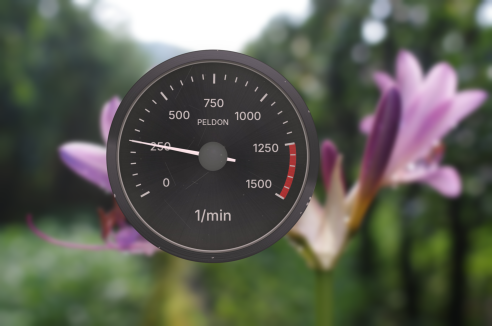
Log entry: 250 rpm
